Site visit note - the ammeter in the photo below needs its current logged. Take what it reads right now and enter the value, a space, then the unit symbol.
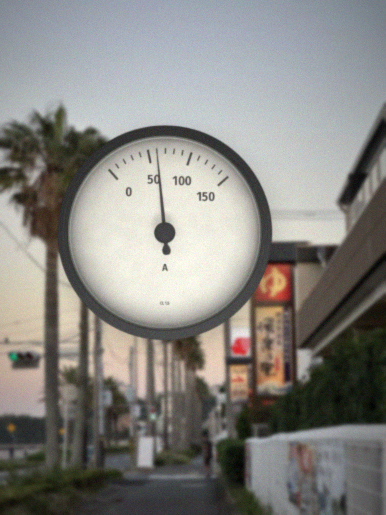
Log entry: 60 A
